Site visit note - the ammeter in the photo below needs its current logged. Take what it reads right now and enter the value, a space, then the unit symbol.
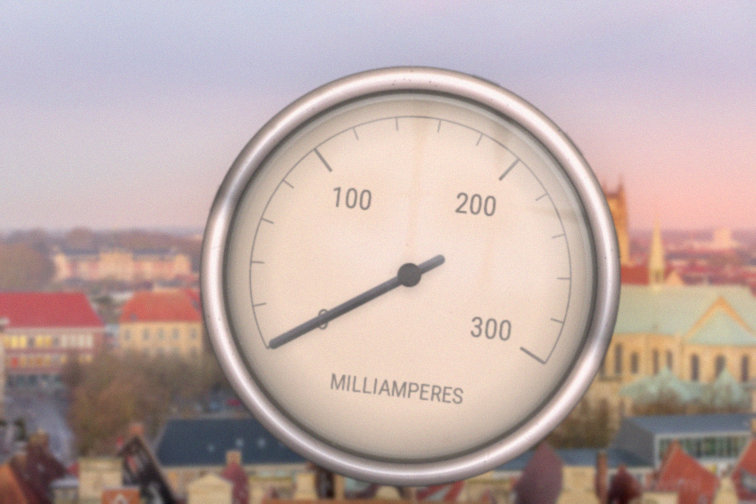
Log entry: 0 mA
